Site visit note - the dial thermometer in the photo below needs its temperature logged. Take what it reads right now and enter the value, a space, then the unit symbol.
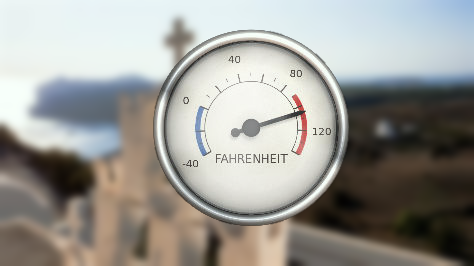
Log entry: 105 °F
